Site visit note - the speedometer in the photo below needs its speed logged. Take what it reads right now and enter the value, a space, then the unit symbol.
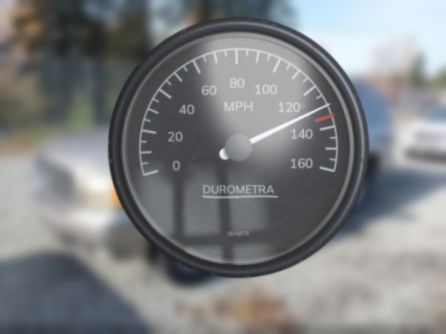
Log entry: 130 mph
